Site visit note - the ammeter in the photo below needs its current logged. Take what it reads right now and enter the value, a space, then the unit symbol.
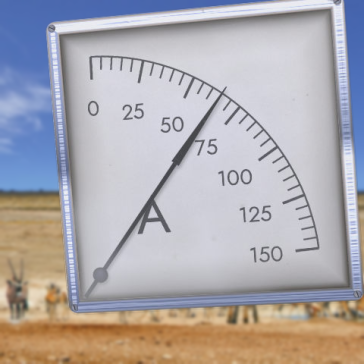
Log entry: 65 A
